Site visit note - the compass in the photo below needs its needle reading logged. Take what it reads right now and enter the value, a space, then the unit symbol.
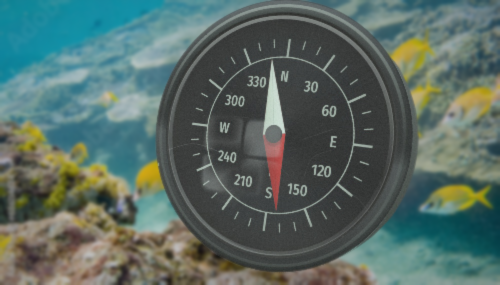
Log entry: 170 °
